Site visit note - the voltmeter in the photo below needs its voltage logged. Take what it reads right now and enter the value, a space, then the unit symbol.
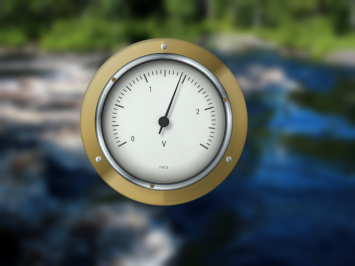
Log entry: 1.45 V
